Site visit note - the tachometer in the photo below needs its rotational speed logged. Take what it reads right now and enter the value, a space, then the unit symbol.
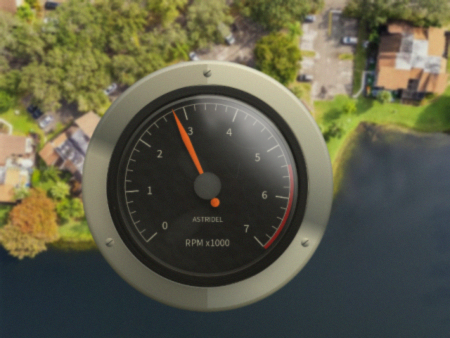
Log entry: 2800 rpm
